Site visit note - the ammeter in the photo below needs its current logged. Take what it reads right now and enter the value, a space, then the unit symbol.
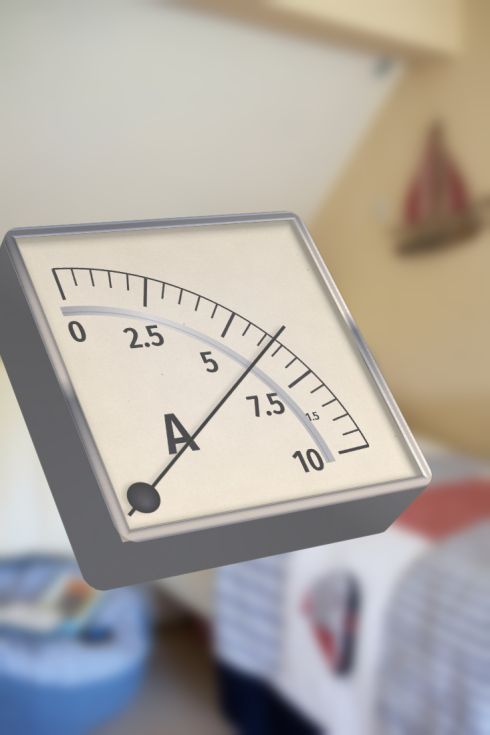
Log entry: 6.25 A
